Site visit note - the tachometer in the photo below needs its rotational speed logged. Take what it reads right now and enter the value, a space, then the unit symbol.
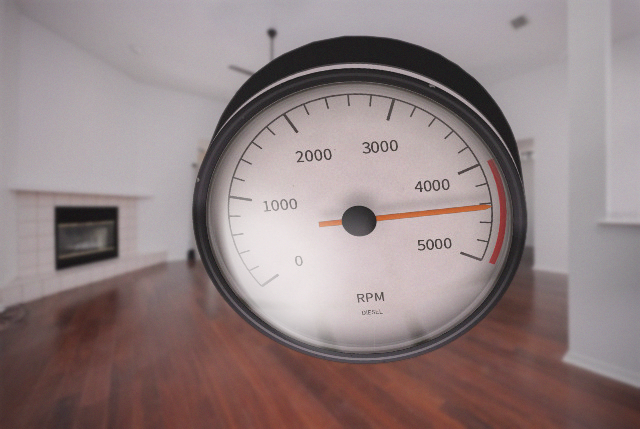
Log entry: 4400 rpm
